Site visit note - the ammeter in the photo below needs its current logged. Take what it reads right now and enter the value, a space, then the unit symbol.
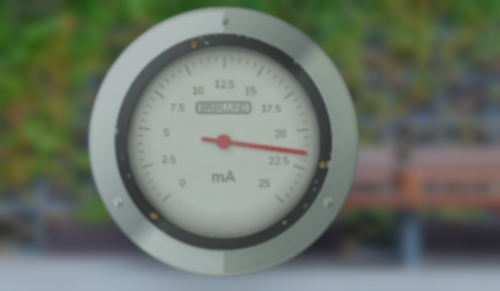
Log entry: 21.5 mA
